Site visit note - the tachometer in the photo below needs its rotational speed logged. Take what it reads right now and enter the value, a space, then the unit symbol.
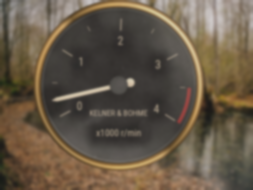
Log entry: 250 rpm
